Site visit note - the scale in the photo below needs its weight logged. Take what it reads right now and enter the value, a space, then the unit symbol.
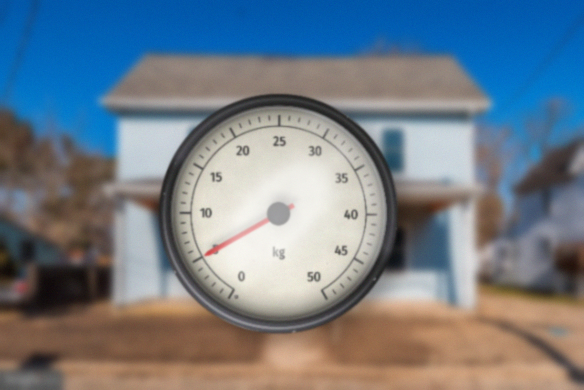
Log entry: 5 kg
